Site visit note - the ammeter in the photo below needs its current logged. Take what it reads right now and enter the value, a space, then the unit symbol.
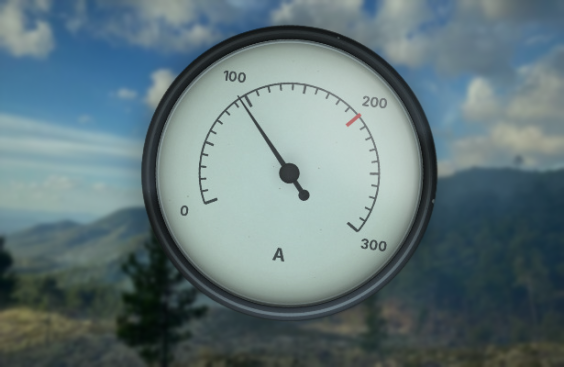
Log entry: 95 A
